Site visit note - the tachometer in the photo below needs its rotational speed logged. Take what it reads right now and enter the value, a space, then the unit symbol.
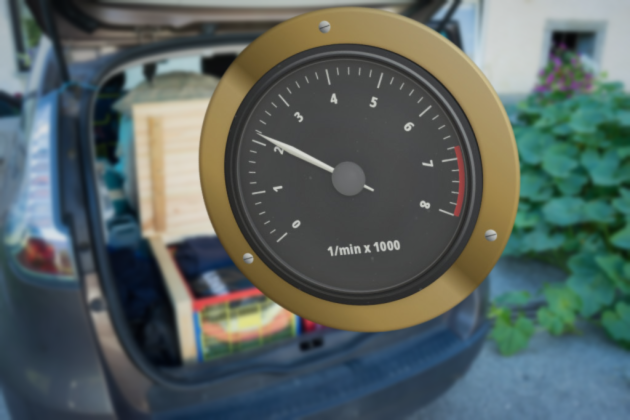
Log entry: 2200 rpm
